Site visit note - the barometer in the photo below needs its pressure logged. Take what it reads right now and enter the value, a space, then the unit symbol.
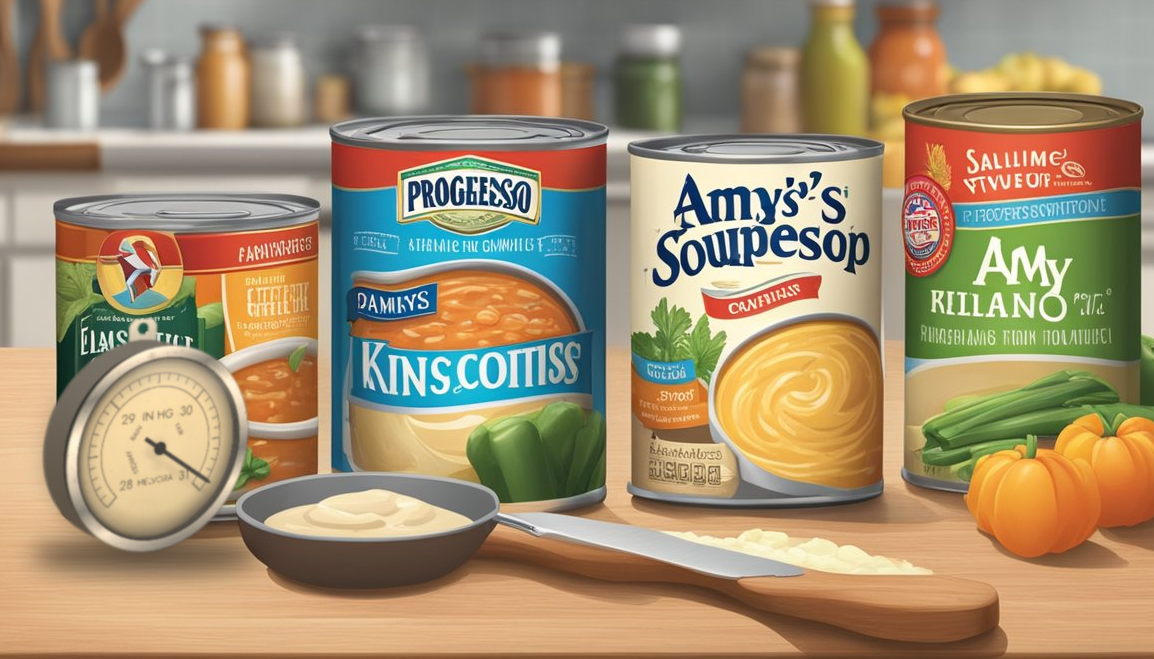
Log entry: 30.9 inHg
